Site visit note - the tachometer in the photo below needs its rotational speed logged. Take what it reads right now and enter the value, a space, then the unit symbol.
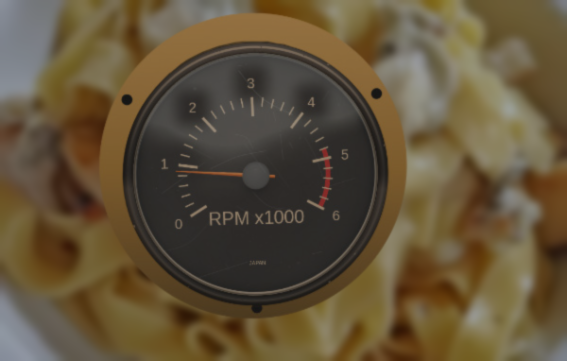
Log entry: 900 rpm
